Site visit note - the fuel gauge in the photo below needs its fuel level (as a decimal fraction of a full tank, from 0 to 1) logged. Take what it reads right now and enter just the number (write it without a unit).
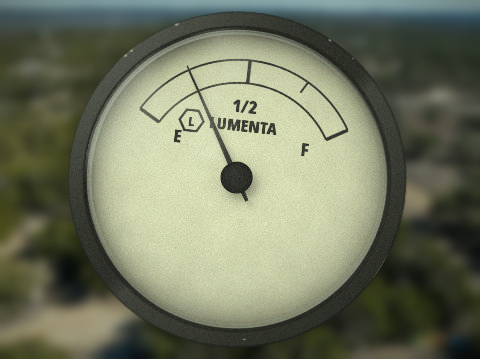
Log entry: 0.25
